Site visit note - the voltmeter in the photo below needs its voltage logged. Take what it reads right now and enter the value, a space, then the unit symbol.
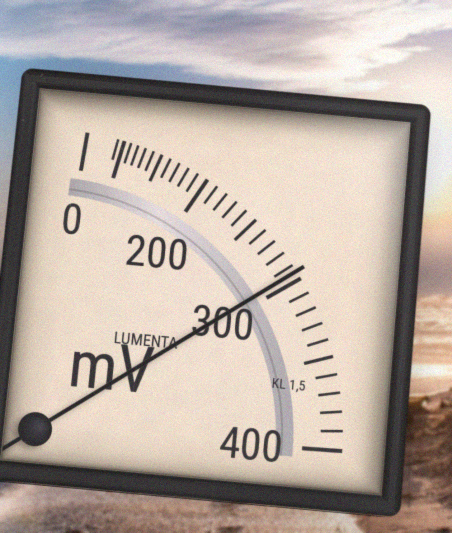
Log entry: 295 mV
